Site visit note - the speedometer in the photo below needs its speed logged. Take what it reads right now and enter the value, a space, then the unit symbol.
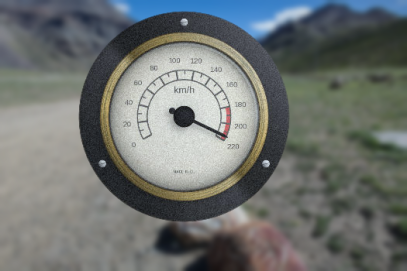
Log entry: 215 km/h
